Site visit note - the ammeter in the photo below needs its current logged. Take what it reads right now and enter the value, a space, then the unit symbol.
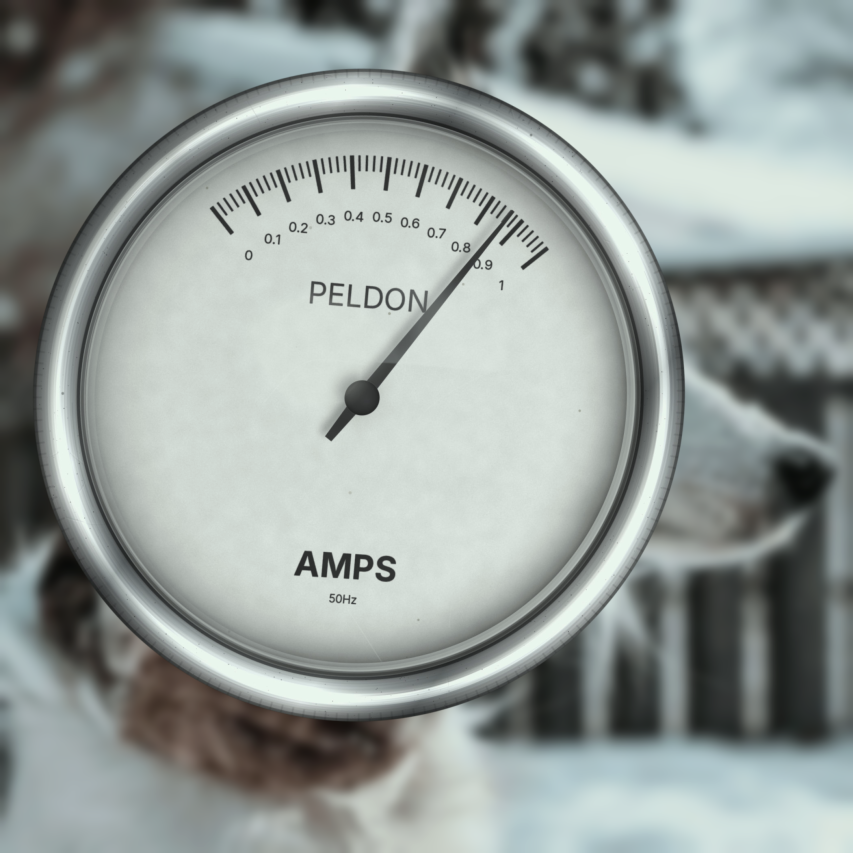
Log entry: 0.86 A
